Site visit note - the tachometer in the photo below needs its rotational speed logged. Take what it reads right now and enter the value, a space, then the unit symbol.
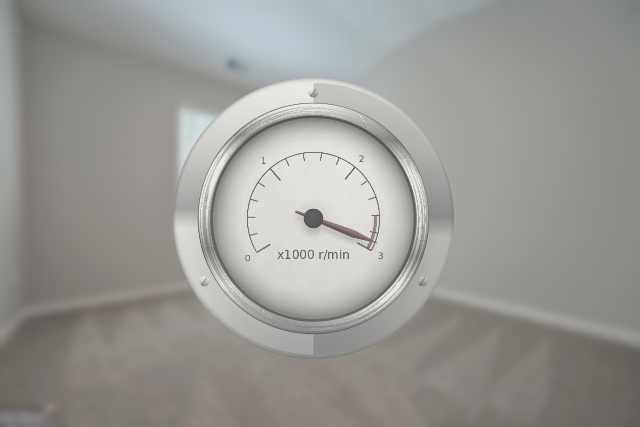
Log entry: 2900 rpm
